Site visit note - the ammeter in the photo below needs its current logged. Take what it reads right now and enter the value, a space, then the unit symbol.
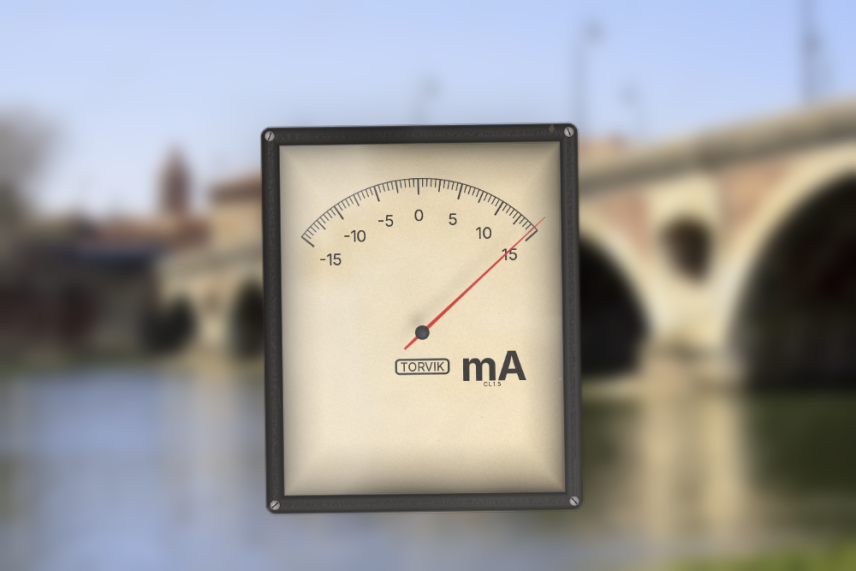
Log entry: 14.5 mA
